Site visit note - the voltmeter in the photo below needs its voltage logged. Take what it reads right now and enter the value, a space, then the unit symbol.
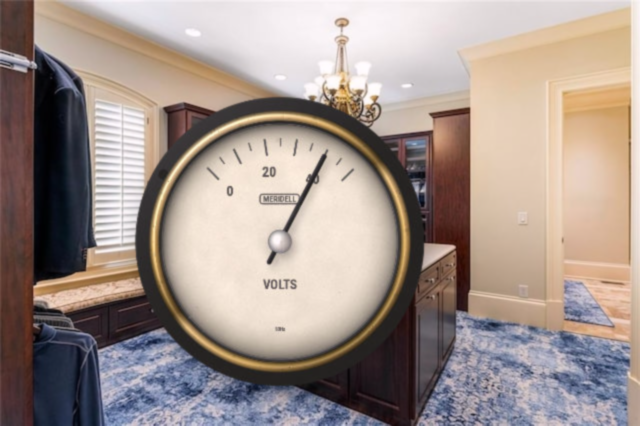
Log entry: 40 V
